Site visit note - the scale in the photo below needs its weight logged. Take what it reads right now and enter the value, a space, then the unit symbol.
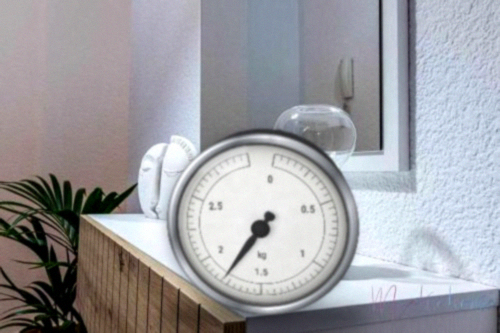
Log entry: 1.8 kg
